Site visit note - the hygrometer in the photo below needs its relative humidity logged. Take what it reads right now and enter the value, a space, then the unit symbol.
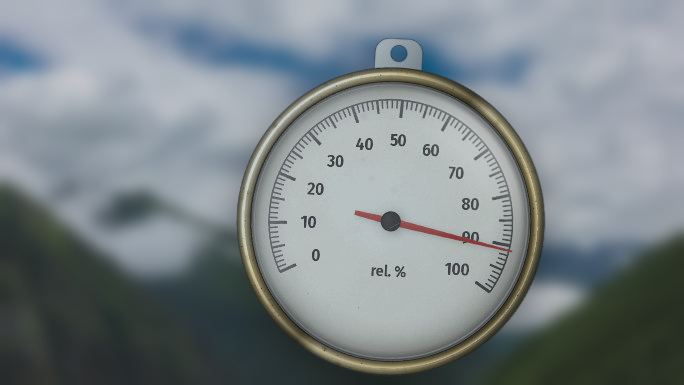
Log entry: 91 %
